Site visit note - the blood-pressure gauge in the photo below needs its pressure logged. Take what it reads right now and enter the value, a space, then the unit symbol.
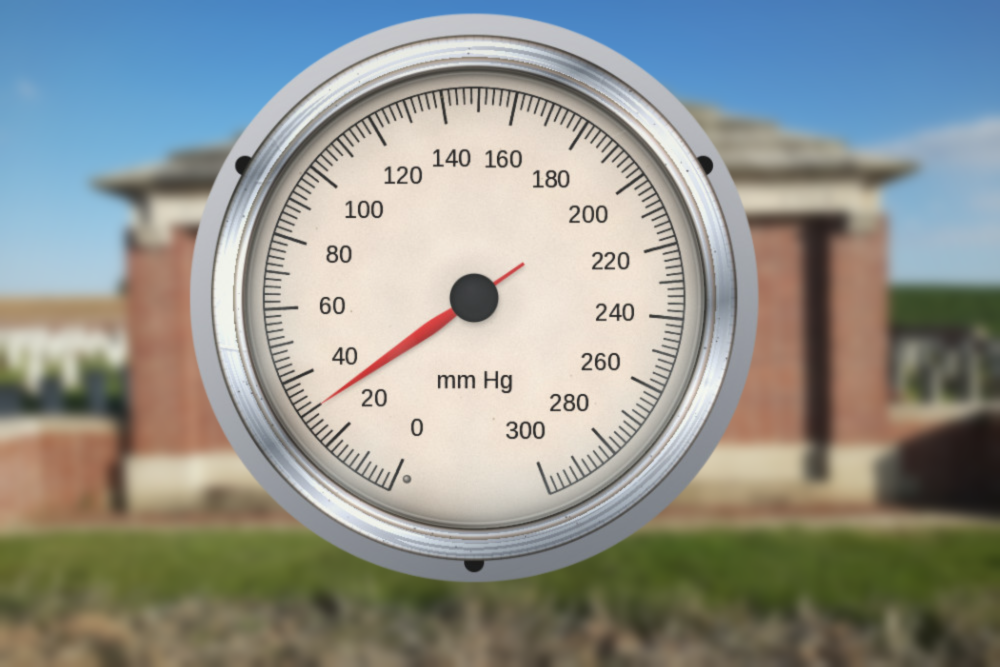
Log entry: 30 mmHg
